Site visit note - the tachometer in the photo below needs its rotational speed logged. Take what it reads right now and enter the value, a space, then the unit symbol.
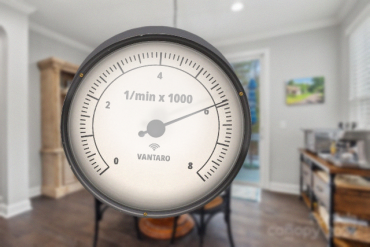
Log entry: 5900 rpm
